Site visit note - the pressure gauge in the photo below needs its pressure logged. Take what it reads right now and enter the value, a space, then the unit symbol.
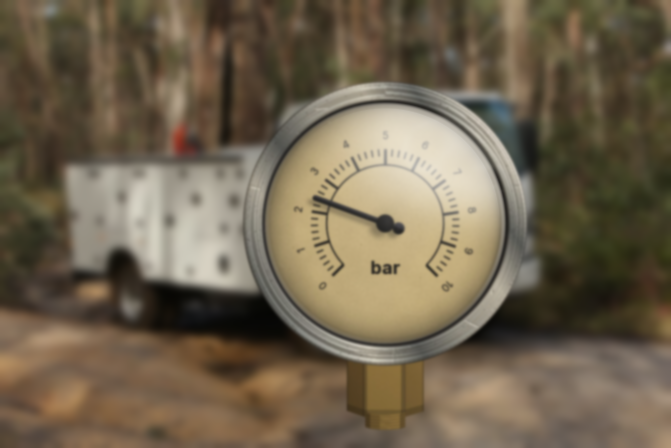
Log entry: 2.4 bar
